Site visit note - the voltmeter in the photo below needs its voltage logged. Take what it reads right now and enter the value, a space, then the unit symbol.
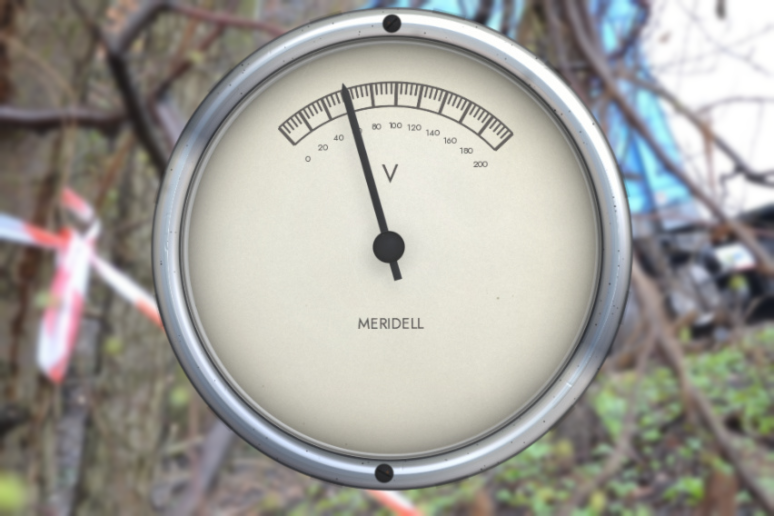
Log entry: 60 V
